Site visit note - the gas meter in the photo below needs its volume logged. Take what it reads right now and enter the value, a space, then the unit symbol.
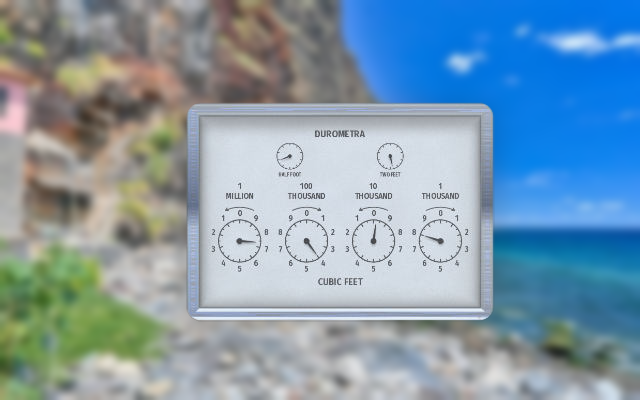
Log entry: 739800 ft³
